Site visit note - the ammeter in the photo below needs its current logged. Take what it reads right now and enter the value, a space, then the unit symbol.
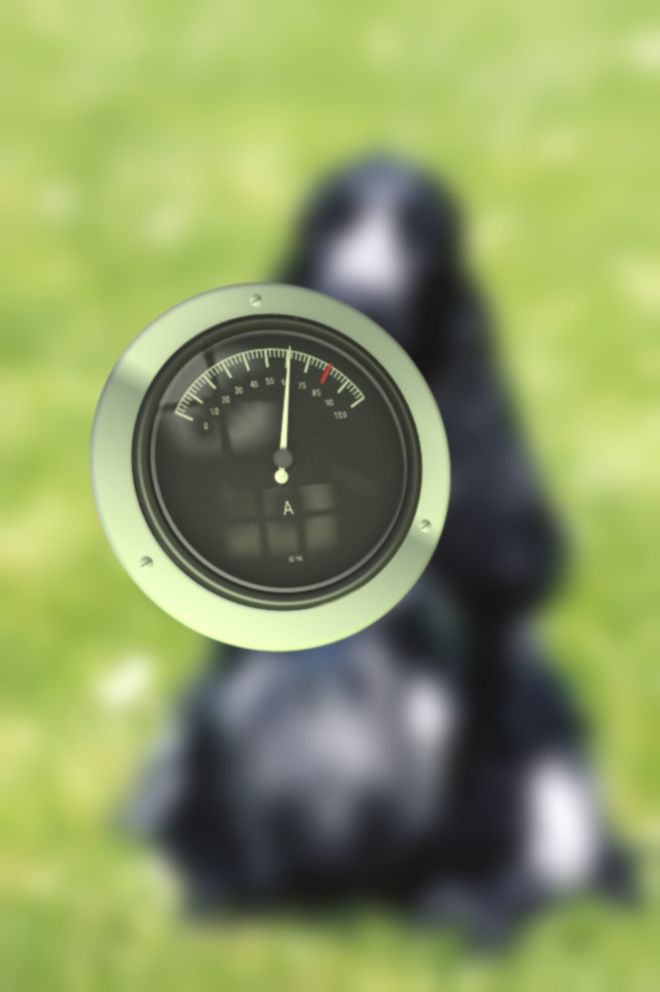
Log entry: 60 A
